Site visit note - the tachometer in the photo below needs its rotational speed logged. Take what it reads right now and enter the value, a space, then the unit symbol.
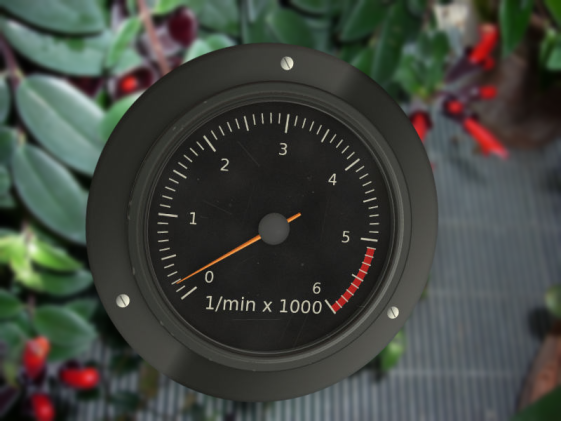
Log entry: 200 rpm
